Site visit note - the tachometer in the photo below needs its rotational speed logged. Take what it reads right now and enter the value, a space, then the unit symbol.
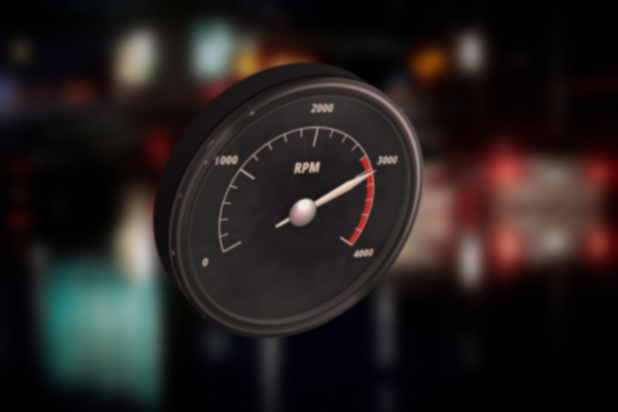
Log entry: 3000 rpm
